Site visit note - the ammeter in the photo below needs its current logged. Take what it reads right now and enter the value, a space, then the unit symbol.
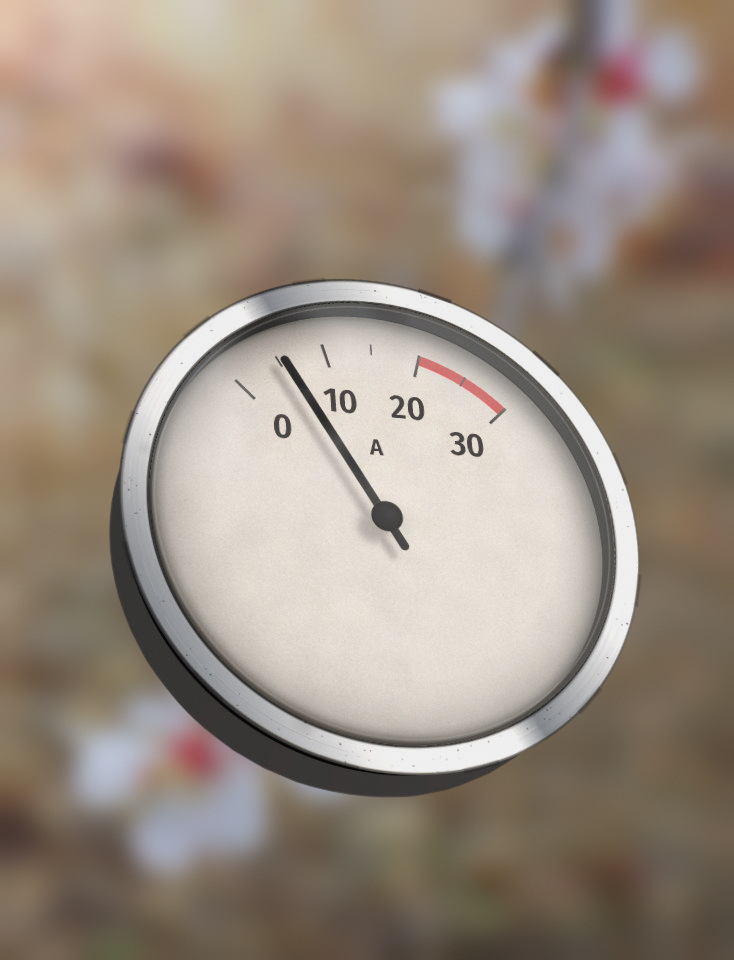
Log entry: 5 A
